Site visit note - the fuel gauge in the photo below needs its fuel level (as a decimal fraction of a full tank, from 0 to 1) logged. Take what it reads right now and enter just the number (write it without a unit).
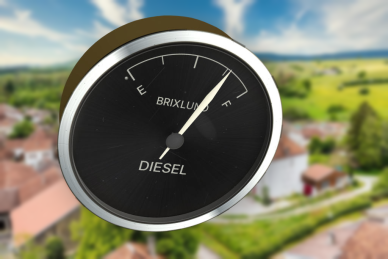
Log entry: 0.75
